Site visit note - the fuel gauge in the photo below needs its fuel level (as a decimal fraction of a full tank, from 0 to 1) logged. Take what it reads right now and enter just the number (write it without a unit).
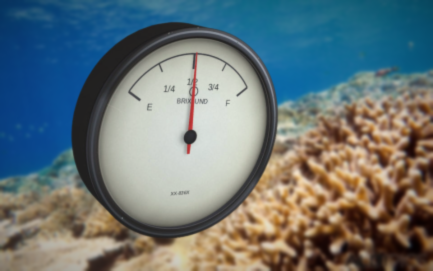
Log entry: 0.5
